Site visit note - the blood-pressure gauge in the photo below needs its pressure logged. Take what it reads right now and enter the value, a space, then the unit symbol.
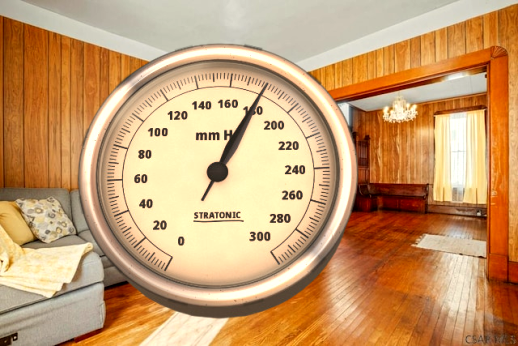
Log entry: 180 mmHg
